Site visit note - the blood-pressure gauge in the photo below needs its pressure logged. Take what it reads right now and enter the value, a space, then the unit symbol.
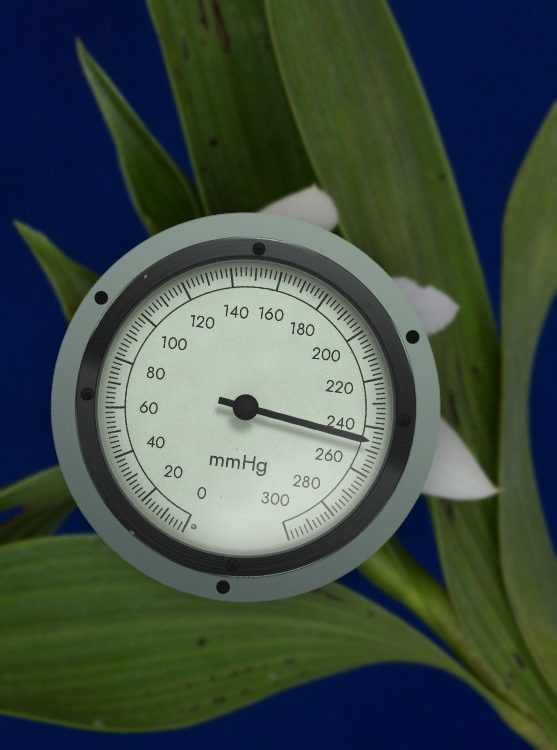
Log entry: 246 mmHg
